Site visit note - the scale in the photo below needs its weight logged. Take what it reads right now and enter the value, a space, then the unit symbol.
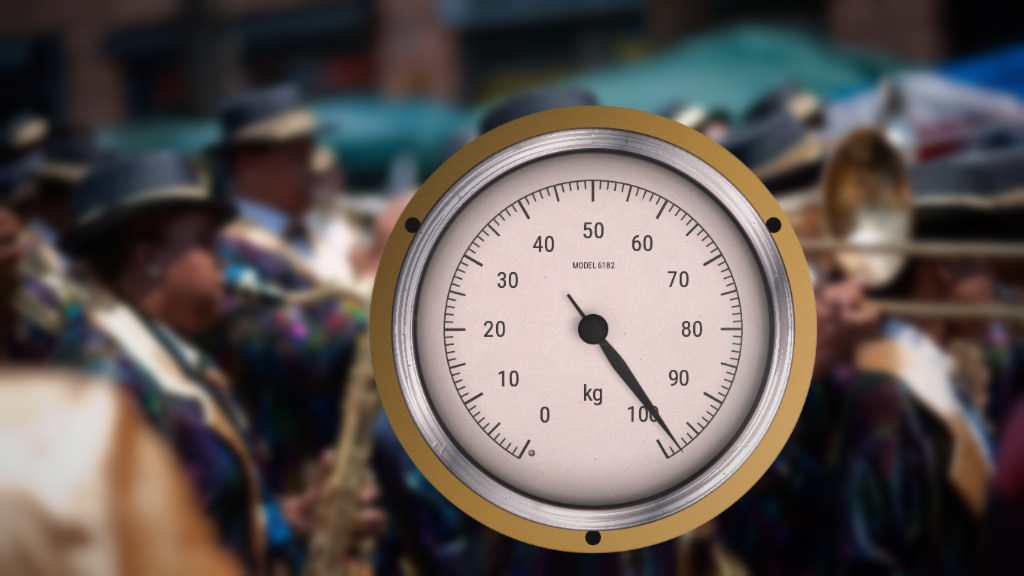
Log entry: 98 kg
